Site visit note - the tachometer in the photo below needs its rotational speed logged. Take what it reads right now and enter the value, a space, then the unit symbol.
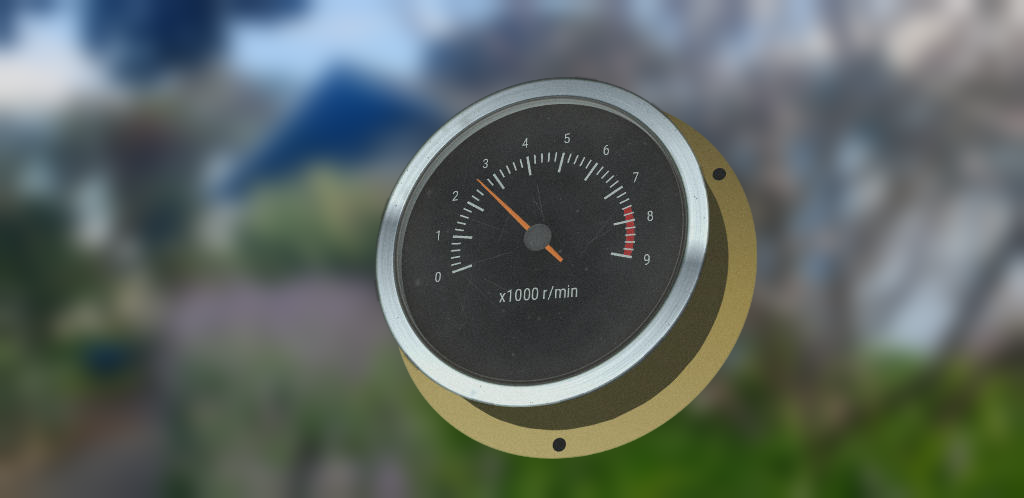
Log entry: 2600 rpm
